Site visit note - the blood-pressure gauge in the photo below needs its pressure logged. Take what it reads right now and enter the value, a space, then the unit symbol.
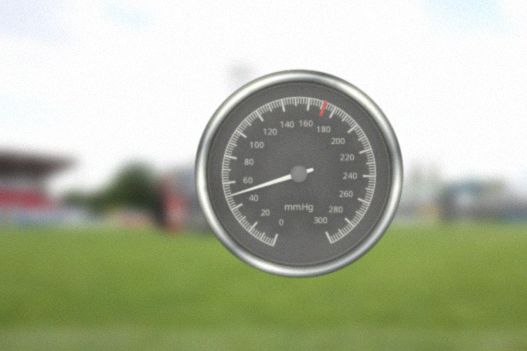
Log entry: 50 mmHg
